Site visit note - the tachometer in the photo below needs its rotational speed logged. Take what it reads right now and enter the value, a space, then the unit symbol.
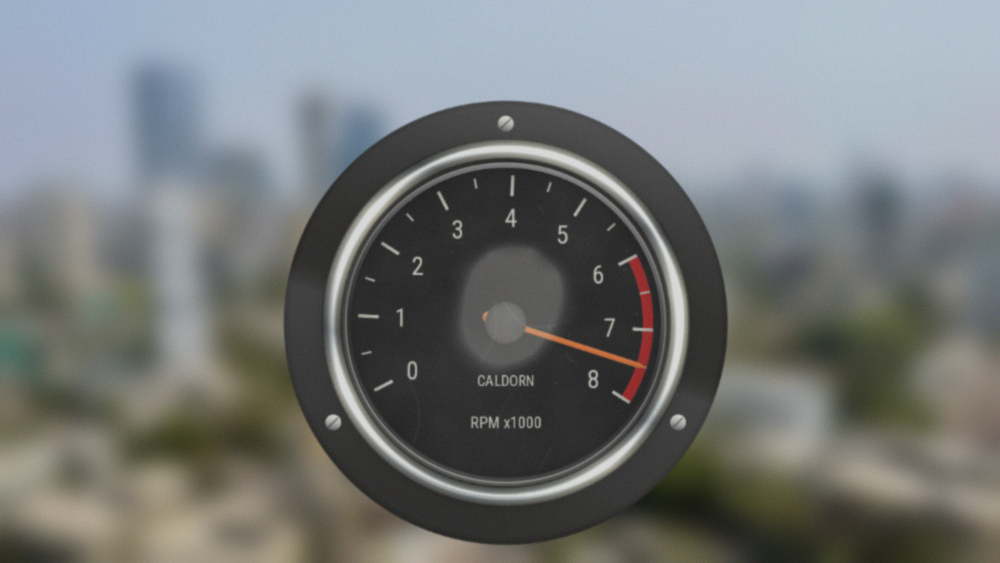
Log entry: 7500 rpm
